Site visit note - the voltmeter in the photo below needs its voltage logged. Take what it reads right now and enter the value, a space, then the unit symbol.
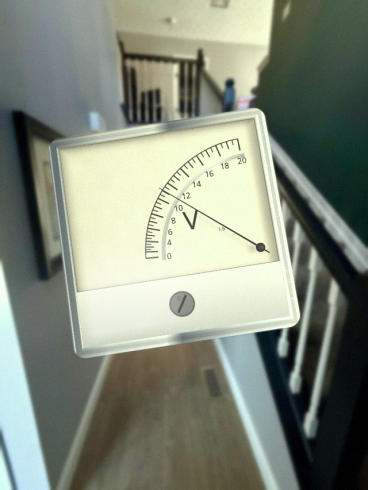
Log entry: 11 V
